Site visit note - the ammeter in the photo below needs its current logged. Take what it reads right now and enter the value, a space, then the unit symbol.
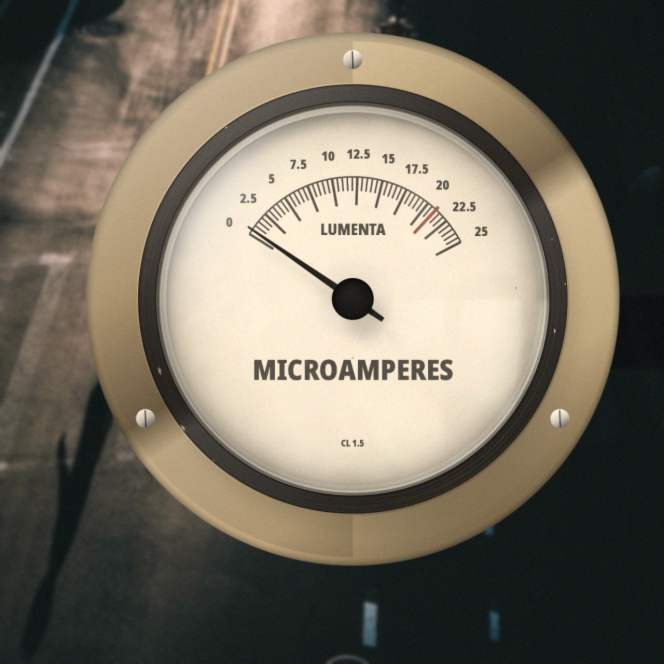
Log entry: 0.5 µA
